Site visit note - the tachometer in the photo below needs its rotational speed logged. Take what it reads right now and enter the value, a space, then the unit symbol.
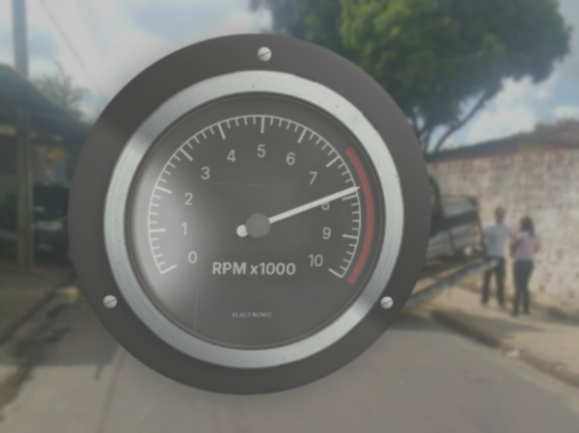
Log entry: 7800 rpm
